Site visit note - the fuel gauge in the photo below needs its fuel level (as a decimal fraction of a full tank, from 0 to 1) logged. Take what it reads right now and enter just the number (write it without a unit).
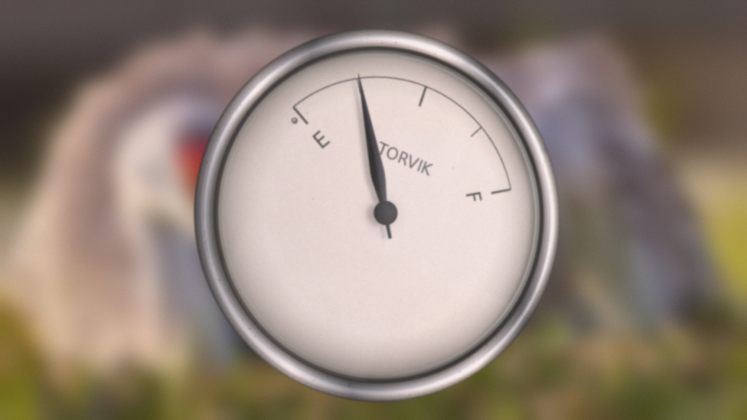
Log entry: 0.25
